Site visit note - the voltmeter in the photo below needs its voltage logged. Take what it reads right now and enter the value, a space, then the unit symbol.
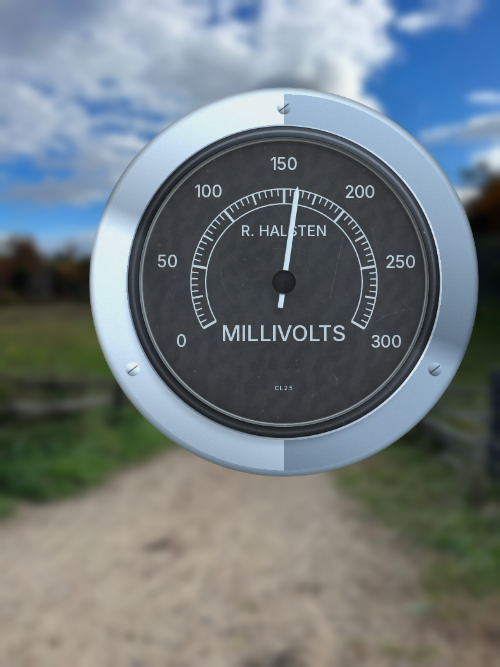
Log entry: 160 mV
